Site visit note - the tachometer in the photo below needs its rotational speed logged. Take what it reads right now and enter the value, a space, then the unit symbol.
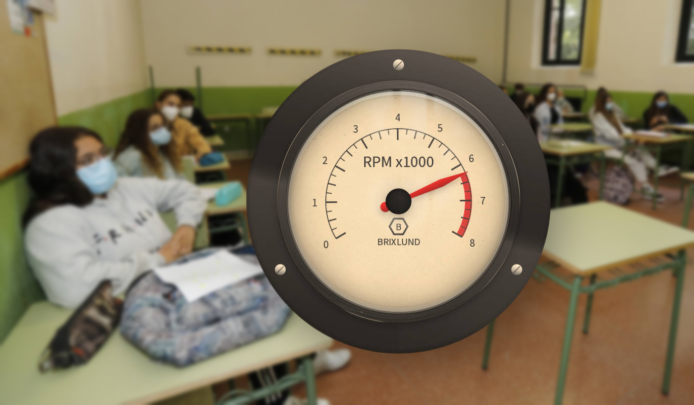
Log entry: 6250 rpm
